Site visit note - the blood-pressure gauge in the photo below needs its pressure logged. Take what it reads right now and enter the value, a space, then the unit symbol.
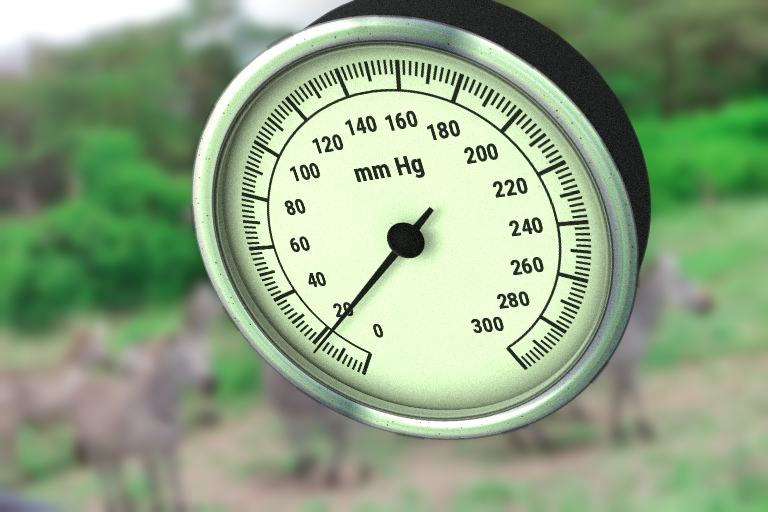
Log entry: 18 mmHg
